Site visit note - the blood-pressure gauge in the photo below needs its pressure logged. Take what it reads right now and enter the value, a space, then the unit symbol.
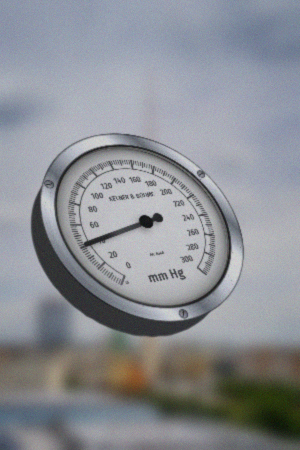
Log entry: 40 mmHg
